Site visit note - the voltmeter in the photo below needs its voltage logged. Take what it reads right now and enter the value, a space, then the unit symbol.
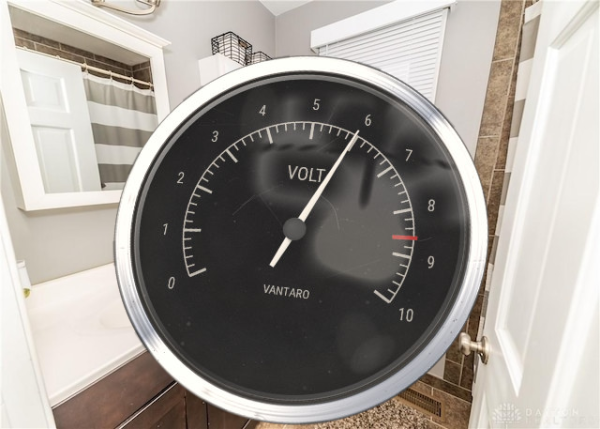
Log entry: 6 V
